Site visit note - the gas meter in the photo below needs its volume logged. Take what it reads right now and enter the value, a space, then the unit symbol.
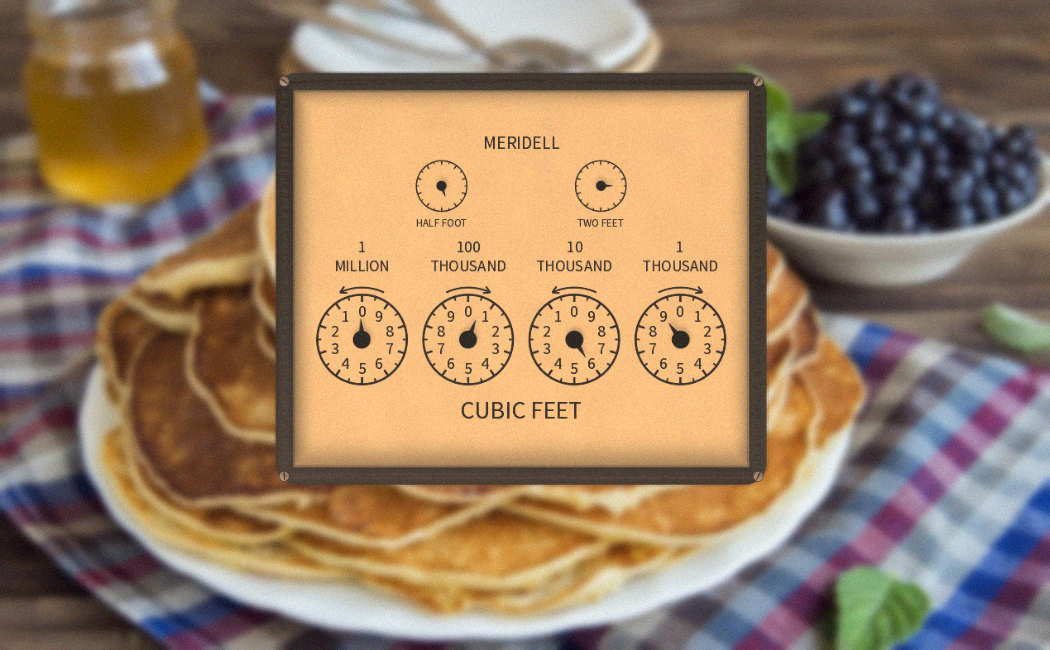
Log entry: 5900 ft³
